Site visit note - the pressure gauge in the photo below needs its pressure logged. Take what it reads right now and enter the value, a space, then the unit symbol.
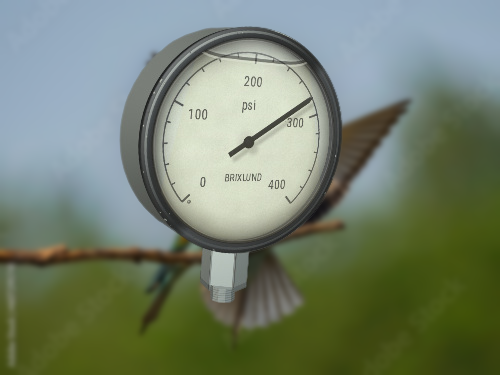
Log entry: 280 psi
